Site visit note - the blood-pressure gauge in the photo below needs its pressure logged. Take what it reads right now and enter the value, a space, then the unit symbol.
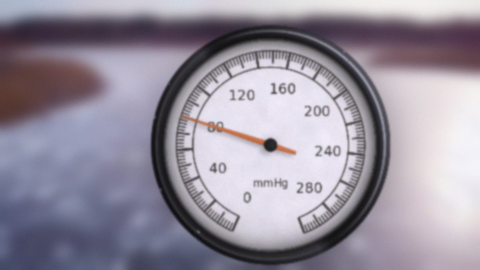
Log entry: 80 mmHg
